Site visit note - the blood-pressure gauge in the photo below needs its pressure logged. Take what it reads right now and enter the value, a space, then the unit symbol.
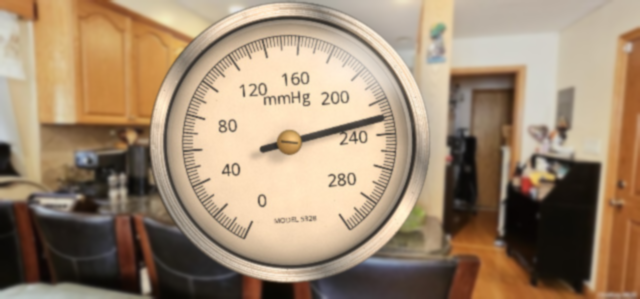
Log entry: 230 mmHg
